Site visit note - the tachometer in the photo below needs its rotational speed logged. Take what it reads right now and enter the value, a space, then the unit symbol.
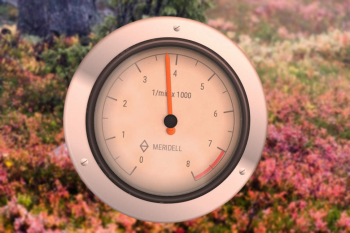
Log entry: 3750 rpm
